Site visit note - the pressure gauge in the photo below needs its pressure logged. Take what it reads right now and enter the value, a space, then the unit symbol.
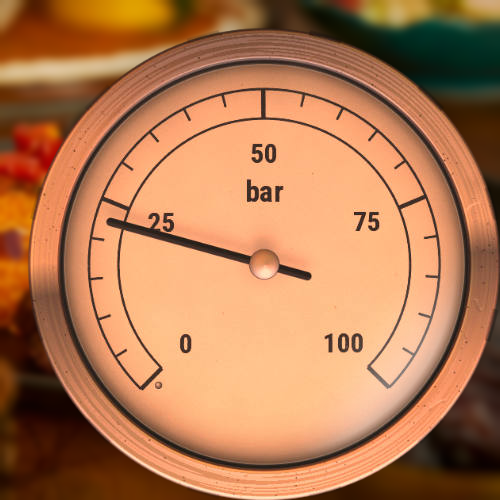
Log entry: 22.5 bar
